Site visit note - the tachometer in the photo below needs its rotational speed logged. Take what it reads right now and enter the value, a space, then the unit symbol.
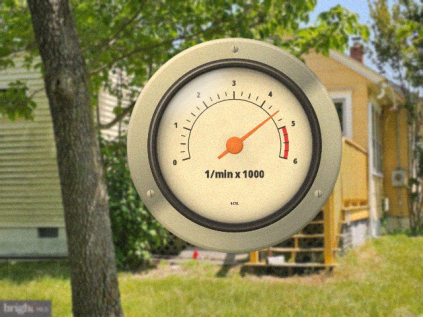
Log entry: 4500 rpm
